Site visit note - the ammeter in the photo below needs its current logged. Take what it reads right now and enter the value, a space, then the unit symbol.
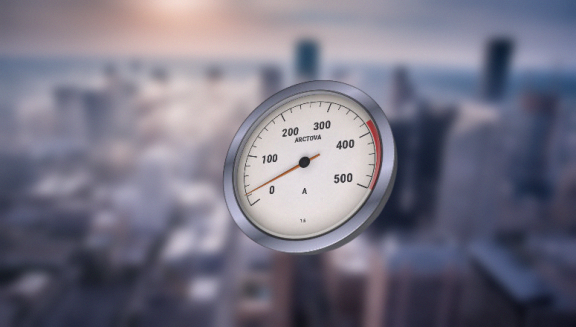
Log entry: 20 A
